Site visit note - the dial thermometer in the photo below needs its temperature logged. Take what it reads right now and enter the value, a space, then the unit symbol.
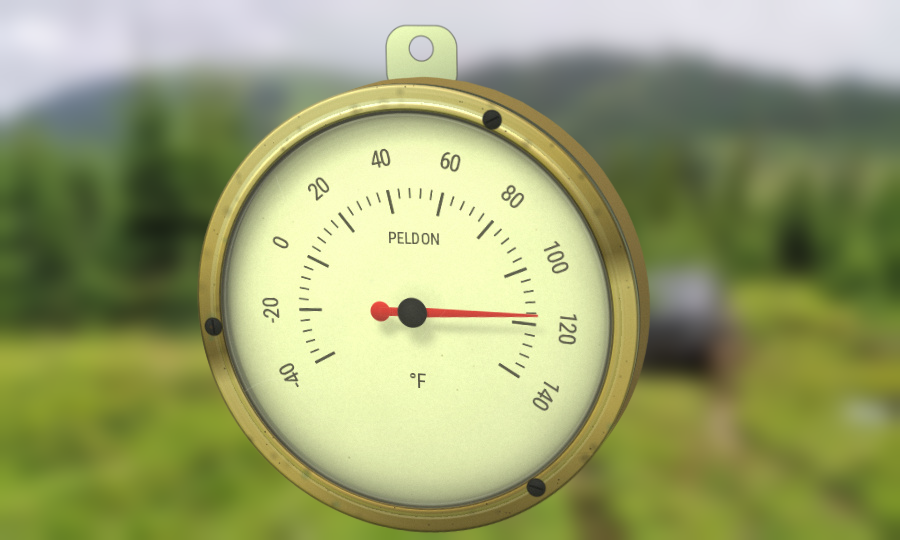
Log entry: 116 °F
